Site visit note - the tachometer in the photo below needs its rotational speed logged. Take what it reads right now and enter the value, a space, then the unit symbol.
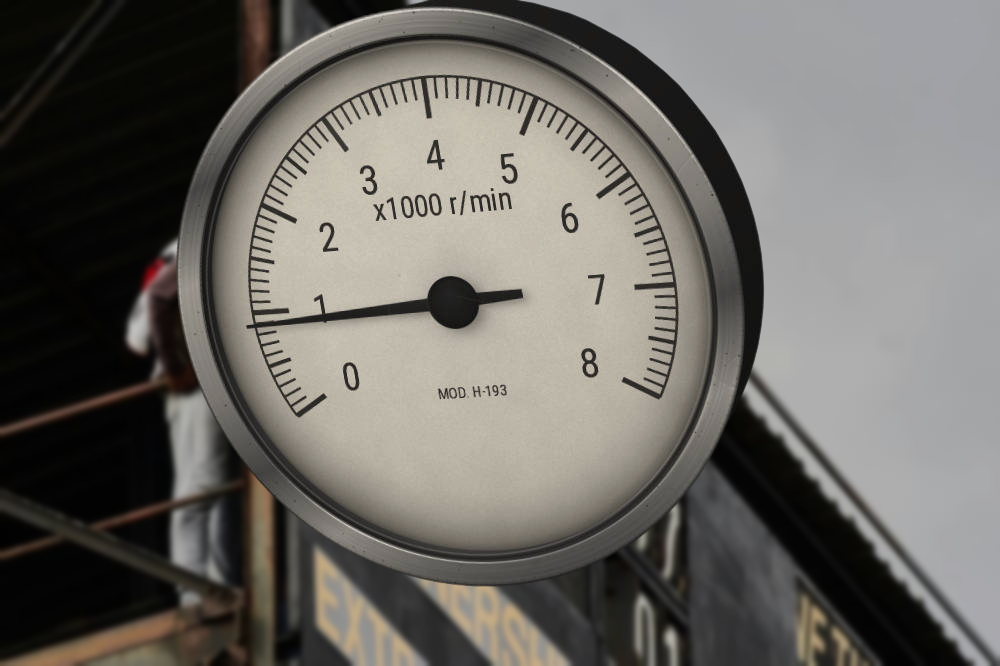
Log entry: 900 rpm
